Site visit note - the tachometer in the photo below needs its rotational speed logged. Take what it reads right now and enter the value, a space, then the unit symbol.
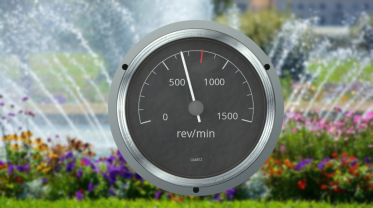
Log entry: 650 rpm
